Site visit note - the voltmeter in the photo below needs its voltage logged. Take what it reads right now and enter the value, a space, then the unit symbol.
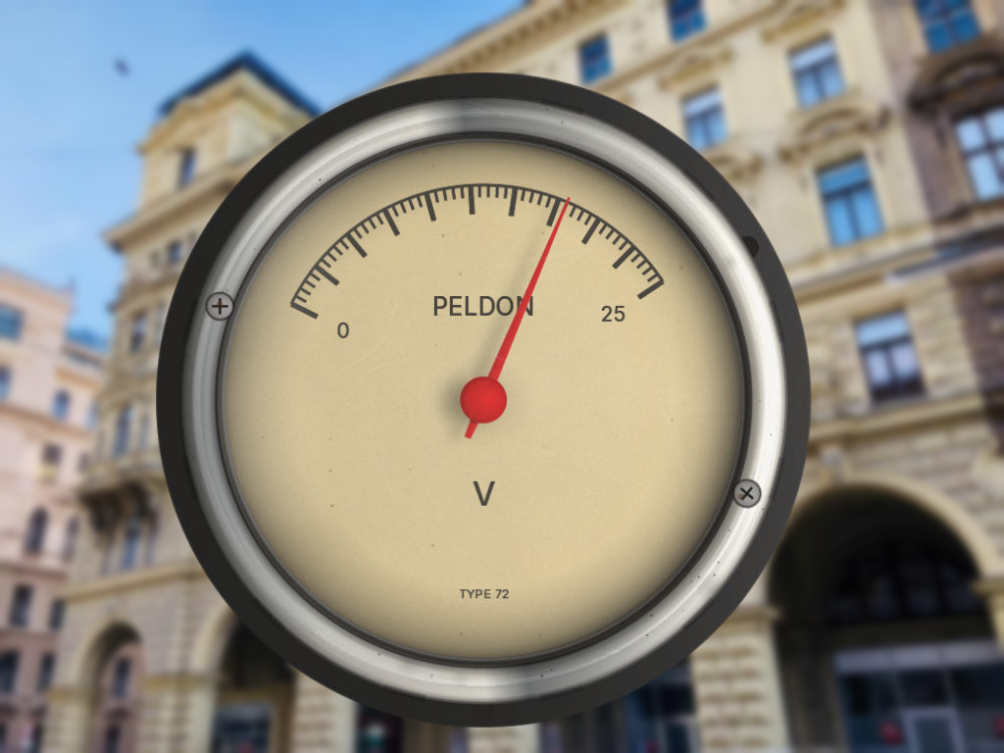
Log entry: 18 V
